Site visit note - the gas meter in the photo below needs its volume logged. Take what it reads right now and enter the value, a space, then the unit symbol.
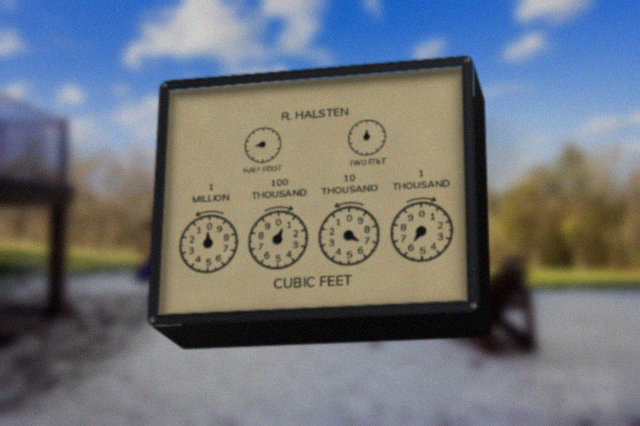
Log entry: 6600 ft³
